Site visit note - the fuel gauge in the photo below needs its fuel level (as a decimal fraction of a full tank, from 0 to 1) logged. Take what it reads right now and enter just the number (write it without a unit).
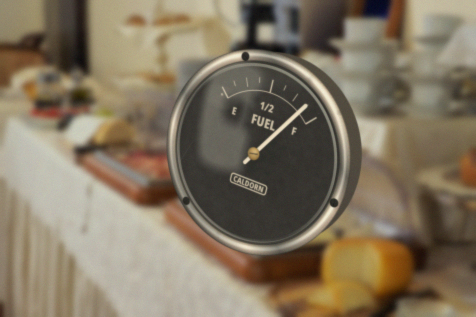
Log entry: 0.875
